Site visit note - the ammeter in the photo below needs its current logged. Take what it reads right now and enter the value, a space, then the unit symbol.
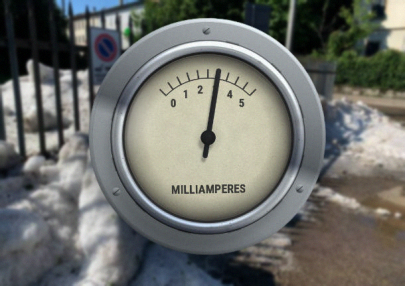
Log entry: 3 mA
